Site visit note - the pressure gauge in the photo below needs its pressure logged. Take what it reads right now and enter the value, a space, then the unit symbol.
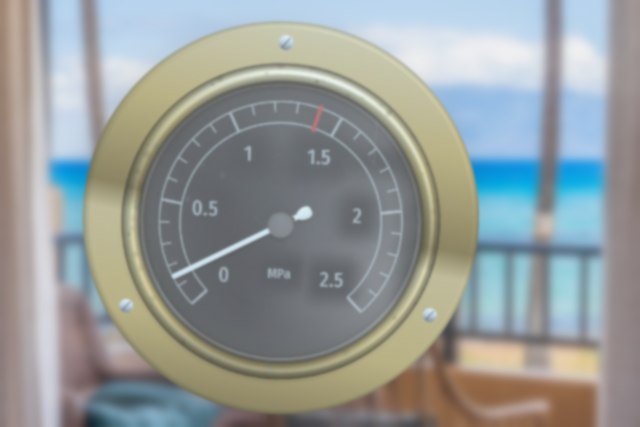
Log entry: 0.15 MPa
